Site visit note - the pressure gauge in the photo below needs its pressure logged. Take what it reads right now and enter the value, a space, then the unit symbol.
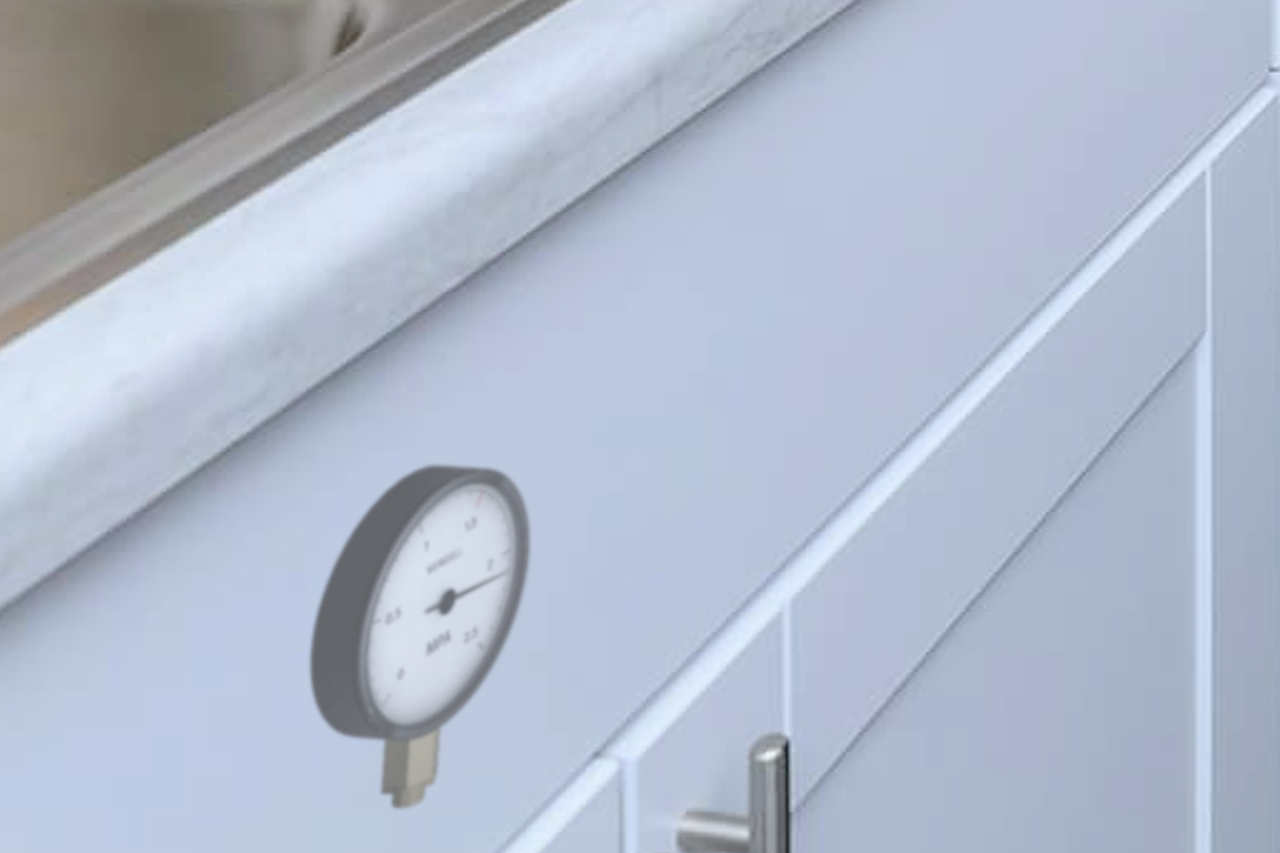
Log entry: 2.1 MPa
